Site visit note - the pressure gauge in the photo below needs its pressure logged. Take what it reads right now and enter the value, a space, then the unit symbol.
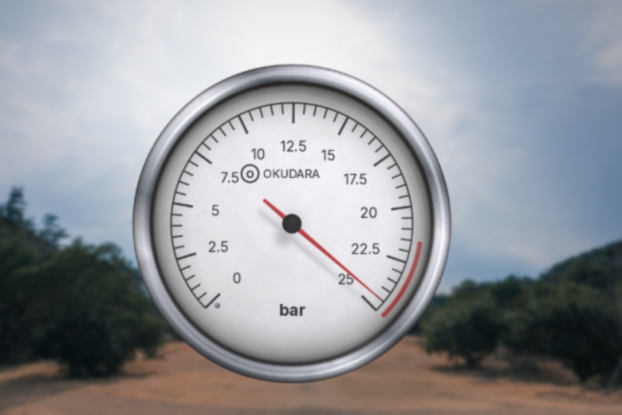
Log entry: 24.5 bar
